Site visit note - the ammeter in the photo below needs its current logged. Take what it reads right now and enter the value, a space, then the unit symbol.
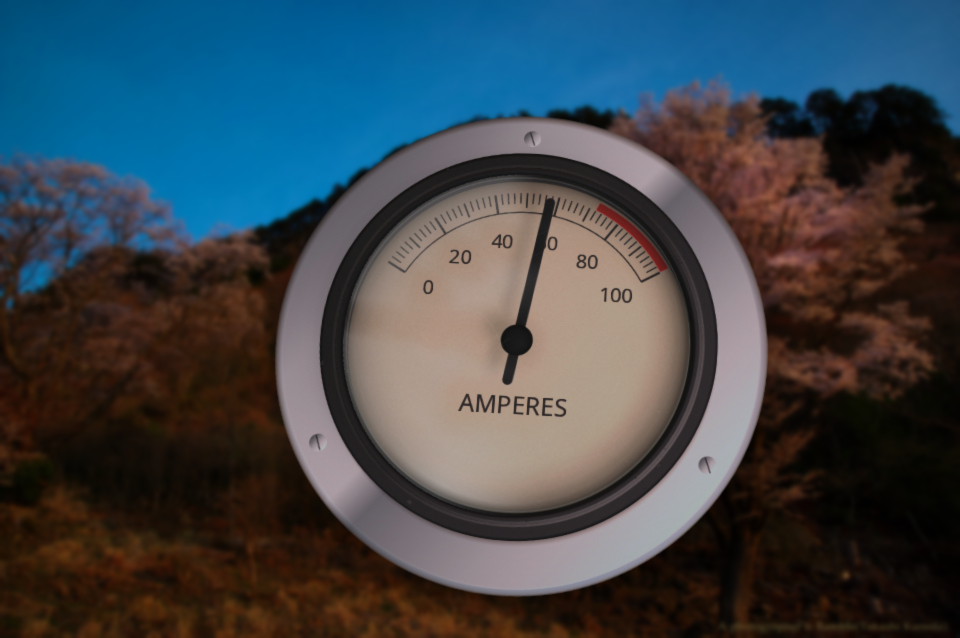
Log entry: 58 A
